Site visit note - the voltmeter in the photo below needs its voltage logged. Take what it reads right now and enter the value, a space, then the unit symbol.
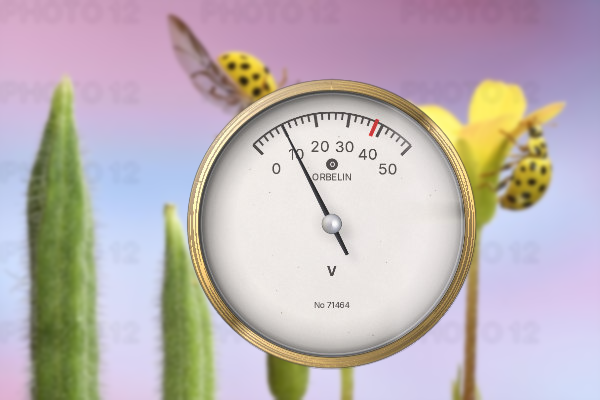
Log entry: 10 V
